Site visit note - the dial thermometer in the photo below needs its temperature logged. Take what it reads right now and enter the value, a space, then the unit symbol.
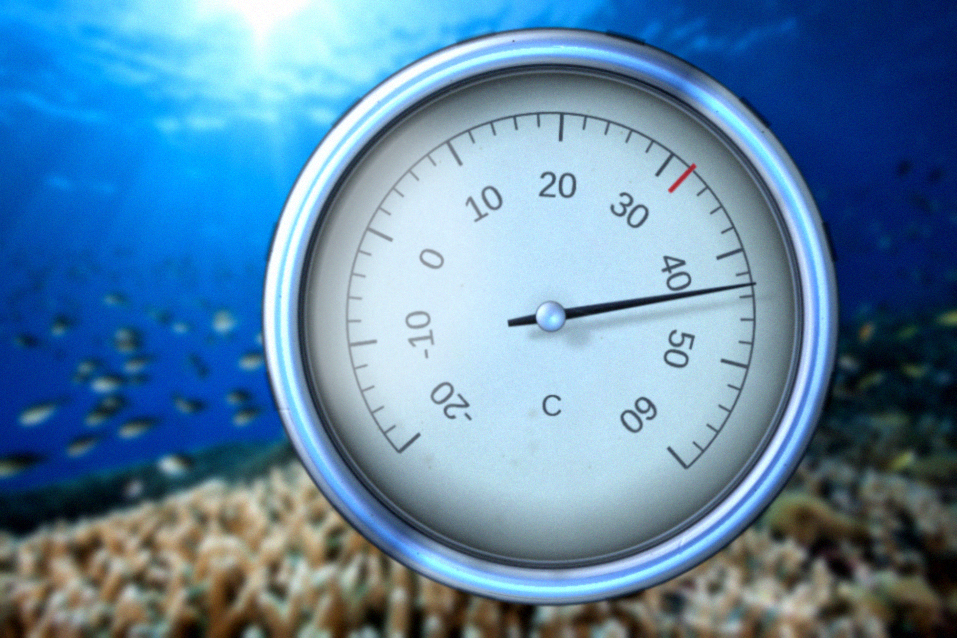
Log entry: 43 °C
